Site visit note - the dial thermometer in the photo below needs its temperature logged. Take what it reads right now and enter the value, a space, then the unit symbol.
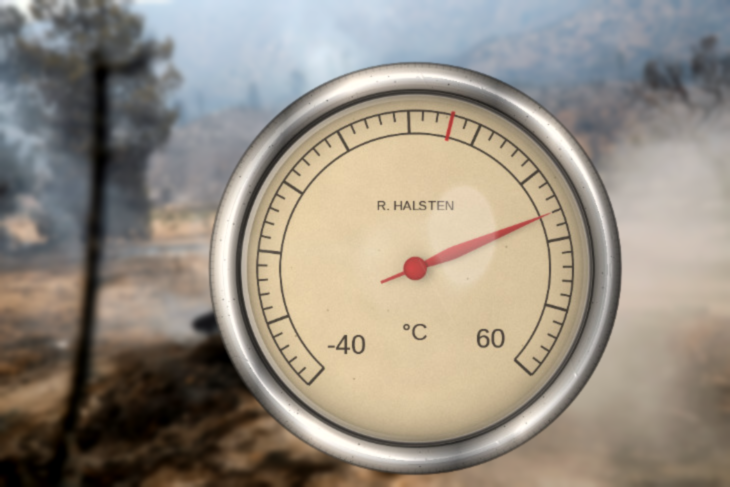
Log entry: 36 °C
